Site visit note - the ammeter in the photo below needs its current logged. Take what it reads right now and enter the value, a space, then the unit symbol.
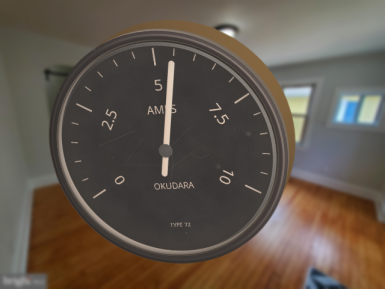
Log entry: 5.5 A
